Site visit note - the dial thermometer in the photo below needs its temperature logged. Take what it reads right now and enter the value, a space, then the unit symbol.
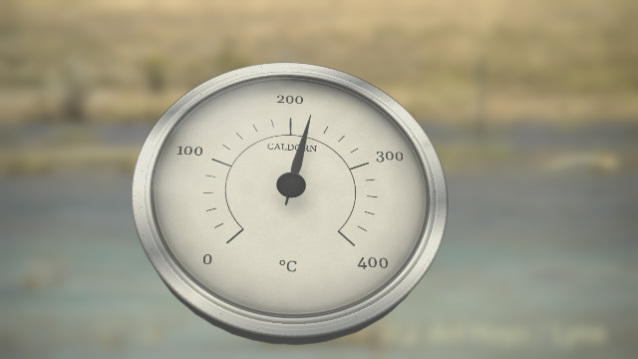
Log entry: 220 °C
